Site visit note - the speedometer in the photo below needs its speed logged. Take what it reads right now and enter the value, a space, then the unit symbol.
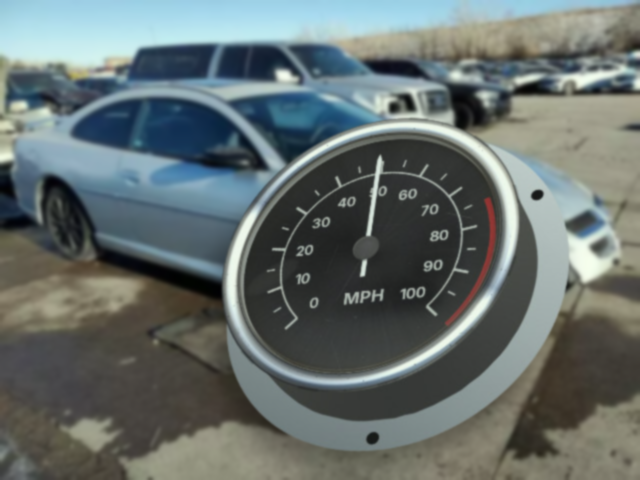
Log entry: 50 mph
